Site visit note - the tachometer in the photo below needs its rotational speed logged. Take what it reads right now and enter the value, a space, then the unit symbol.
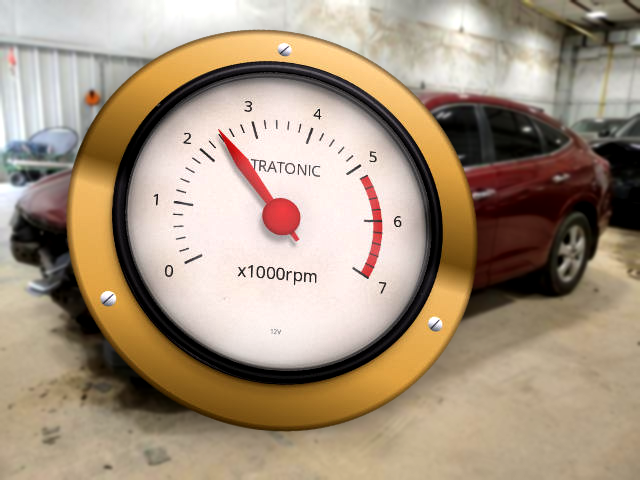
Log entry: 2400 rpm
